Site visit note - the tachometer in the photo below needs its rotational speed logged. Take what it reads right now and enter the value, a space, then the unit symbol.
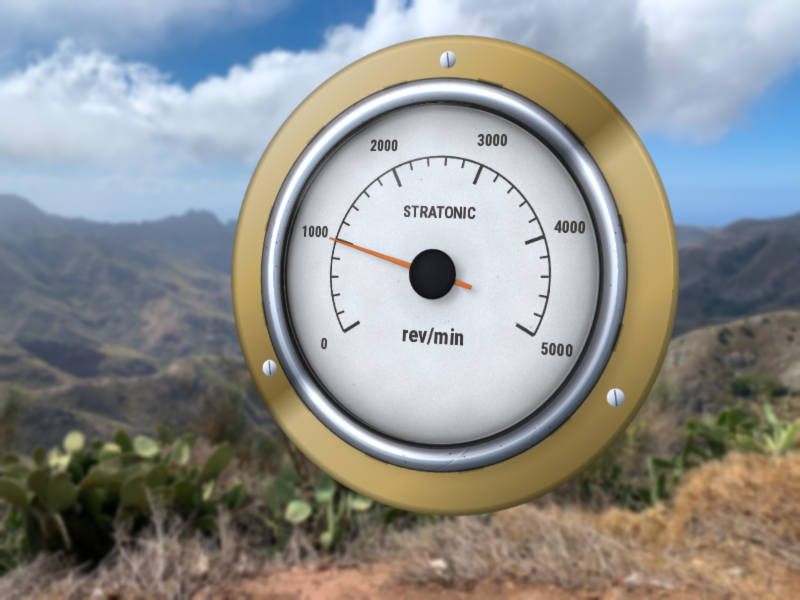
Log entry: 1000 rpm
